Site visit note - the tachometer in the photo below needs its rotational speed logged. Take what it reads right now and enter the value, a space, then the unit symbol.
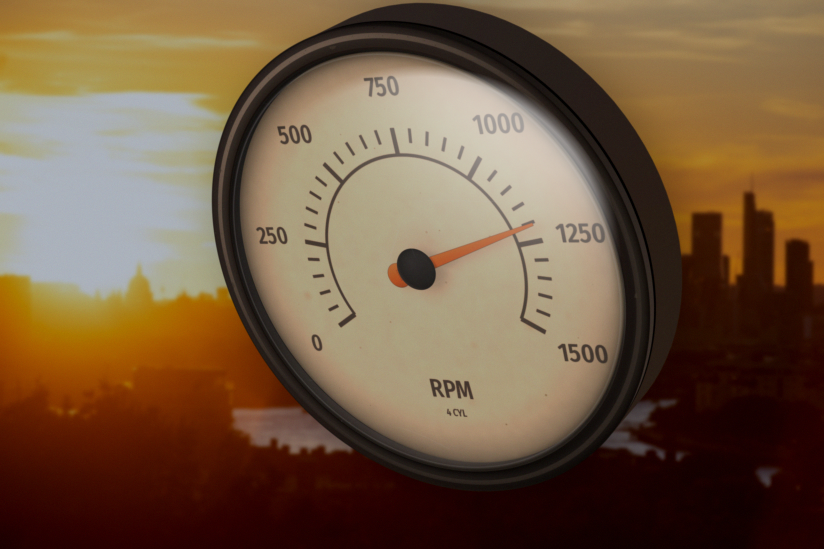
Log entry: 1200 rpm
